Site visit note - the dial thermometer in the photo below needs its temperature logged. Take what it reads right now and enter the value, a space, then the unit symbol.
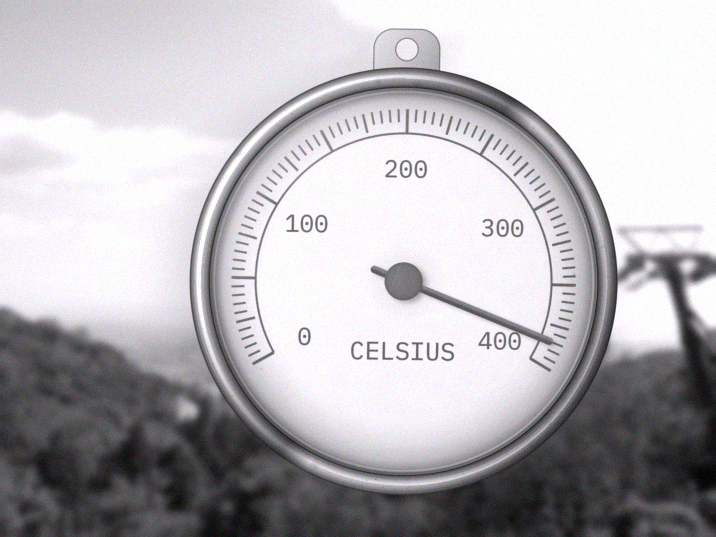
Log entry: 385 °C
